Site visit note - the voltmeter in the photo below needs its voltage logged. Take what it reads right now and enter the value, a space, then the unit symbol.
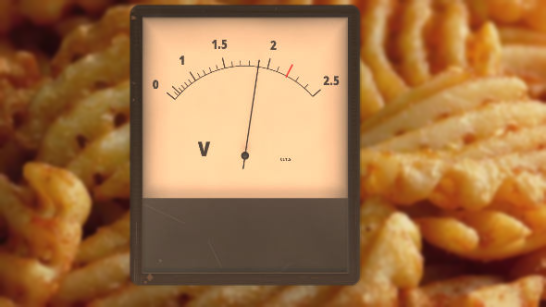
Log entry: 1.9 V
